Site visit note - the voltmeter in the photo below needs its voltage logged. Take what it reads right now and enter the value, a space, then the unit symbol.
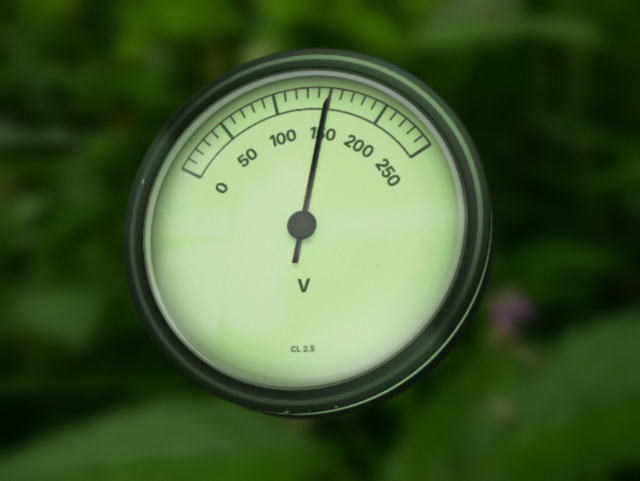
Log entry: 150 V
